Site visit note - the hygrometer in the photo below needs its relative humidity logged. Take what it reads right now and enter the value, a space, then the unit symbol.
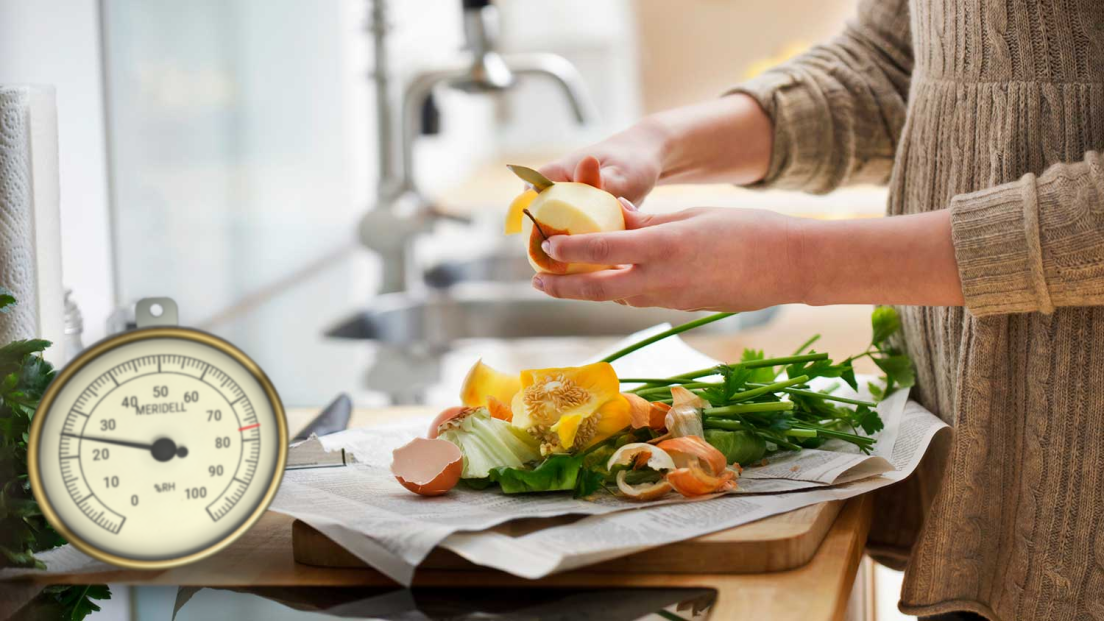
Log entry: 25 %
